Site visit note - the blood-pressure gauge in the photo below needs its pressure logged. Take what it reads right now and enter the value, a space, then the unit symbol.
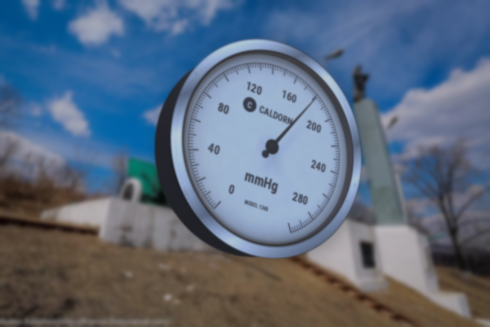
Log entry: 180 mmHg
